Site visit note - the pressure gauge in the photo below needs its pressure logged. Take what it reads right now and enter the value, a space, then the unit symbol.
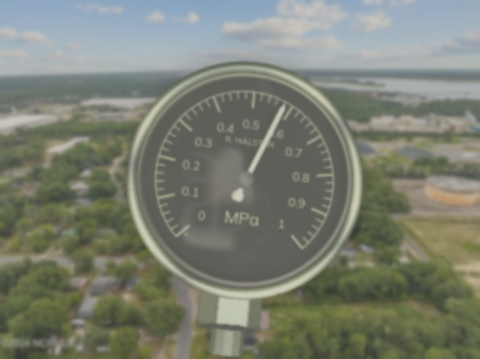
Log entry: 0.58 MPa
